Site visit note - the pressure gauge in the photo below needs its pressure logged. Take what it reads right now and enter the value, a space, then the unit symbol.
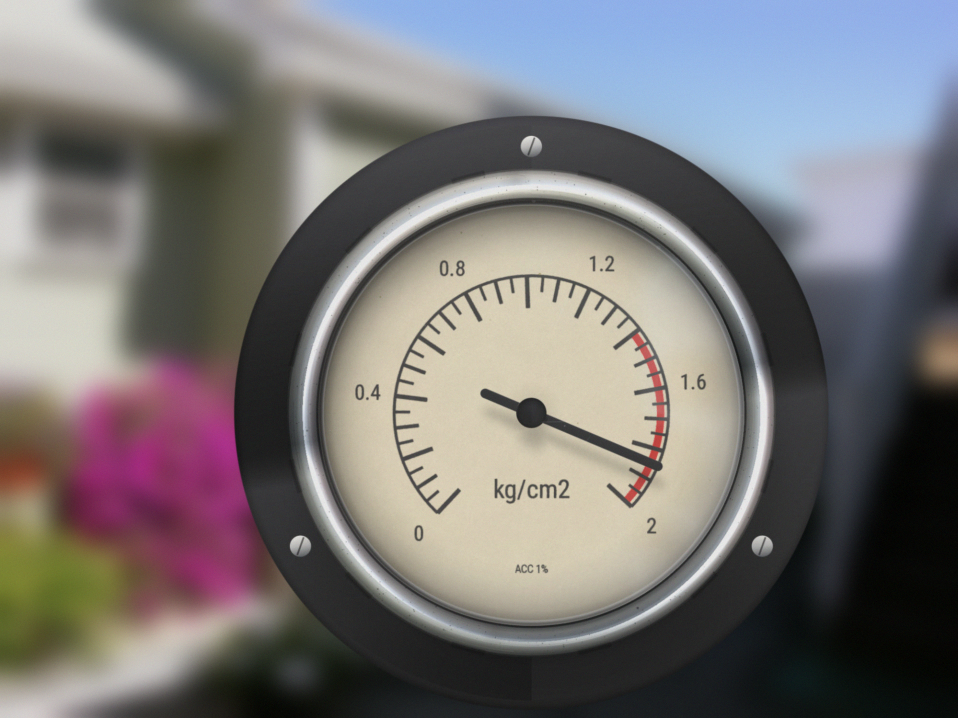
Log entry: 1.85 kg/cm²
